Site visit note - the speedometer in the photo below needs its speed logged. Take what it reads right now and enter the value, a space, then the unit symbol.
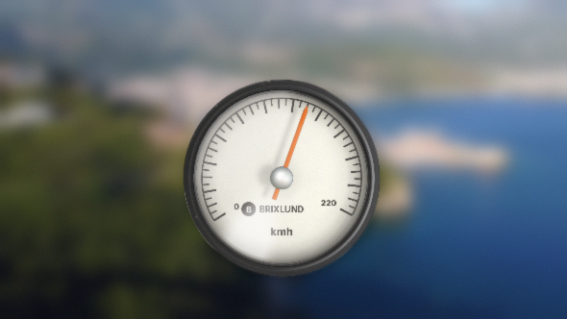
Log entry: 130 km/h
